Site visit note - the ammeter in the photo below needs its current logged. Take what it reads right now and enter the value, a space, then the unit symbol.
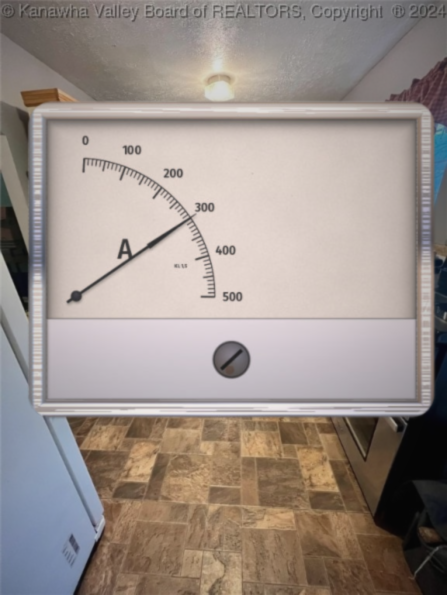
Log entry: 300 A
